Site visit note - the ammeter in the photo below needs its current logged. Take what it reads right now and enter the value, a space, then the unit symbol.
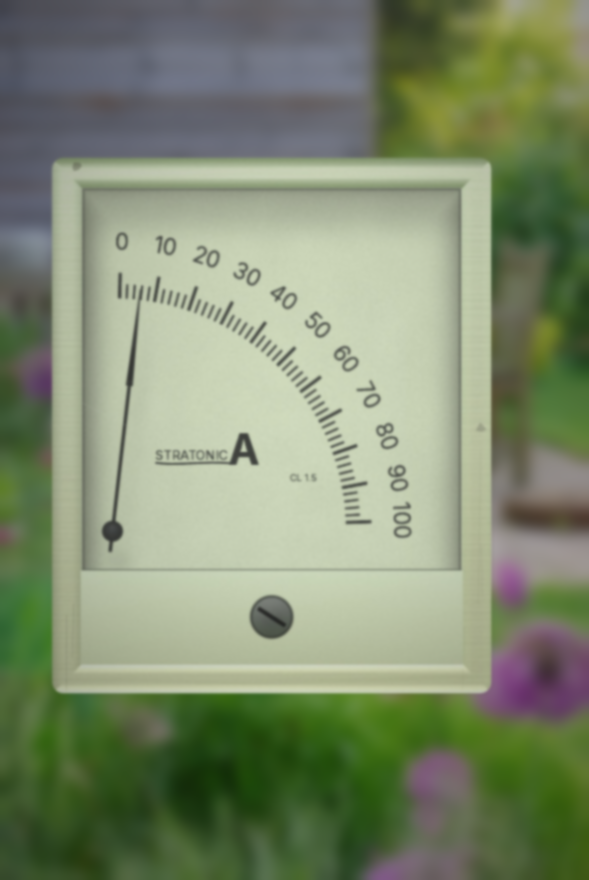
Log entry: 6 A
